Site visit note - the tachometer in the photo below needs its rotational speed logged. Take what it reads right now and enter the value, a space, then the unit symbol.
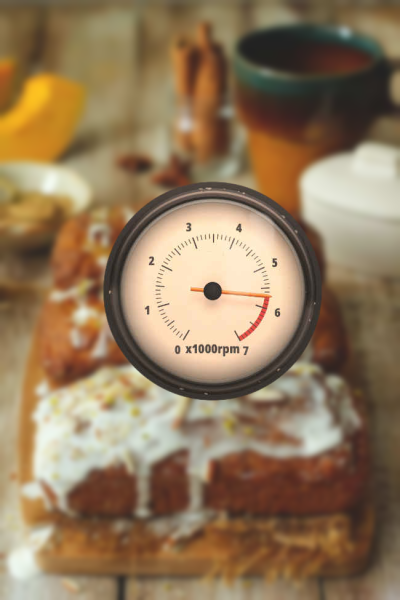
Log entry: 5700 rpm
